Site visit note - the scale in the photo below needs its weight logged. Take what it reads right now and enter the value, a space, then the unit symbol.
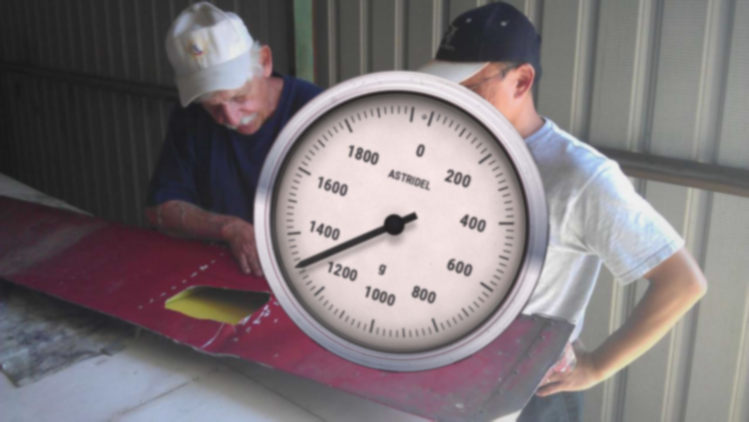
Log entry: 1300 g
